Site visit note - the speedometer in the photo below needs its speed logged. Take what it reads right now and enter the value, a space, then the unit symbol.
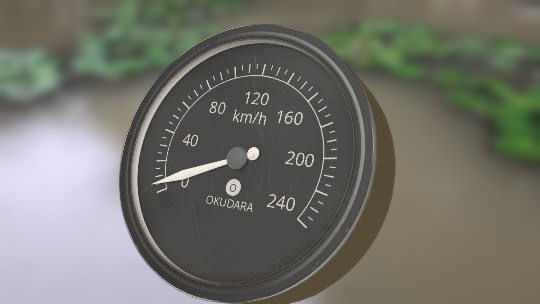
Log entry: 5 km/h
